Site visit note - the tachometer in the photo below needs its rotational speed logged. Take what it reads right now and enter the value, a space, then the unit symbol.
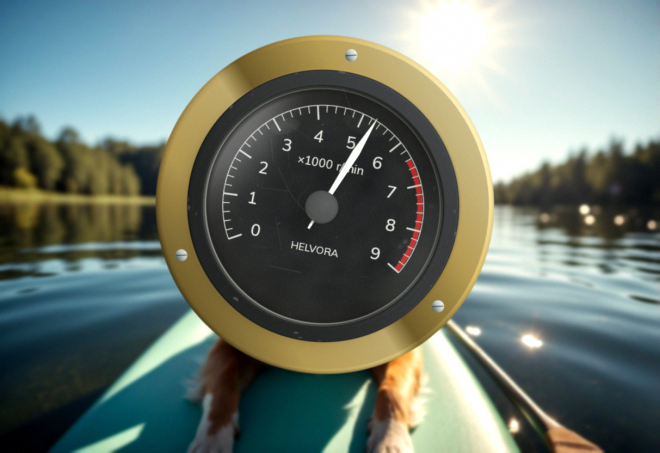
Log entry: 5300 rpm
